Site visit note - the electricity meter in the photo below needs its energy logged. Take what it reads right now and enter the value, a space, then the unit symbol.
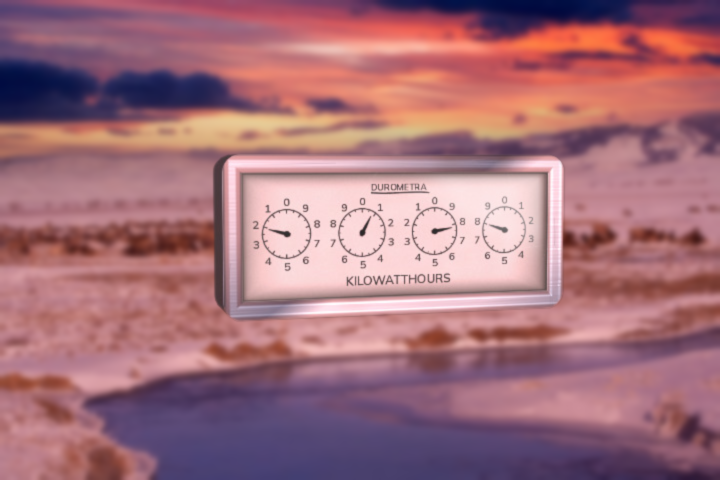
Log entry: 2078 kWh
